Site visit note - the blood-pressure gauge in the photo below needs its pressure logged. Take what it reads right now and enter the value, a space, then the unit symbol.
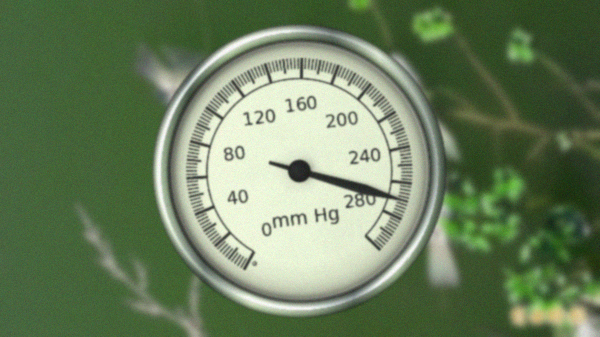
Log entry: 270 mmHg
